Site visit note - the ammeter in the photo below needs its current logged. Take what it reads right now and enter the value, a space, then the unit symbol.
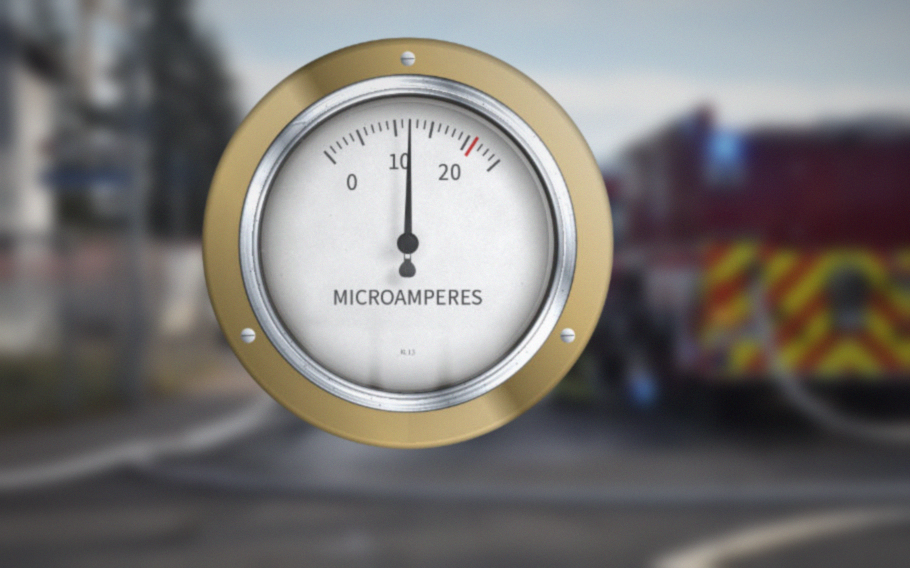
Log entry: 12 µA
